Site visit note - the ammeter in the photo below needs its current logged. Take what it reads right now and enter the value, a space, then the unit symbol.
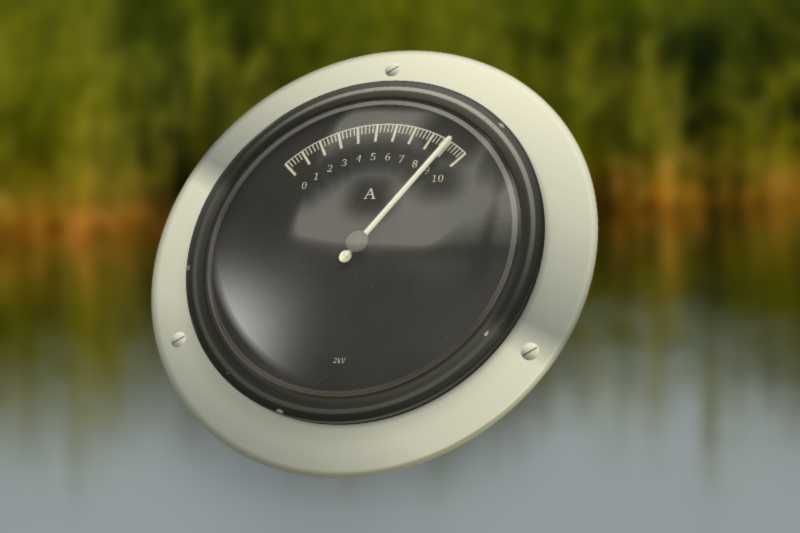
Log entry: 9 A
